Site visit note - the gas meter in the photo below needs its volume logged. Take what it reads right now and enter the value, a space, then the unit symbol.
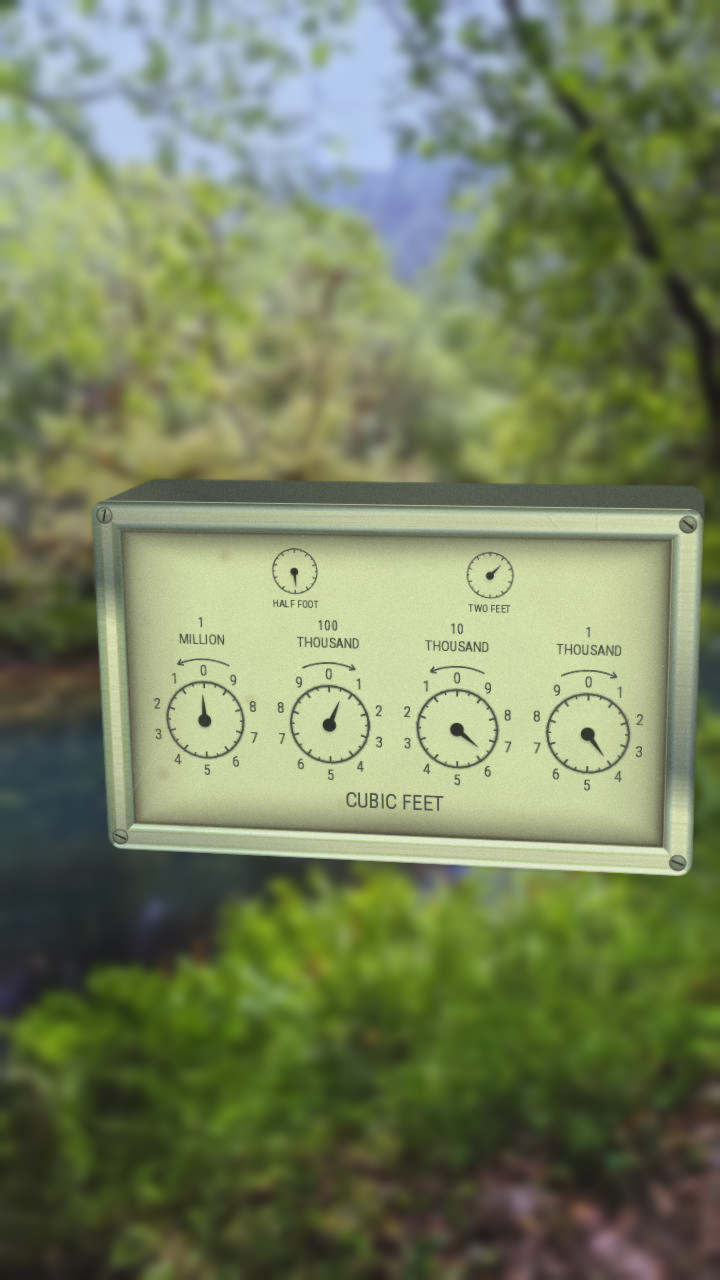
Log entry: 6400 ft³
